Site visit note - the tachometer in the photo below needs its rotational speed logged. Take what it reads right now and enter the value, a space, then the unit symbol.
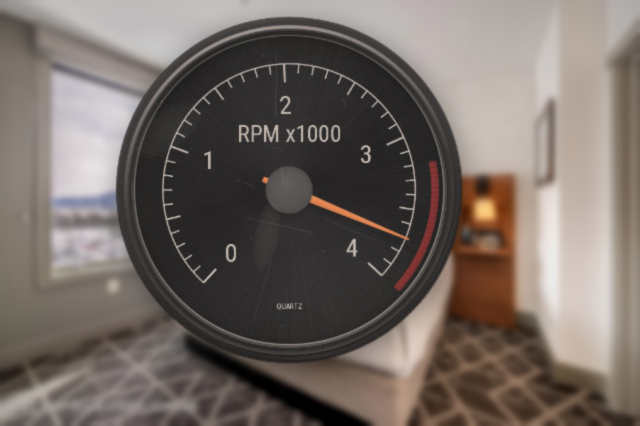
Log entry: 3700 rpm
